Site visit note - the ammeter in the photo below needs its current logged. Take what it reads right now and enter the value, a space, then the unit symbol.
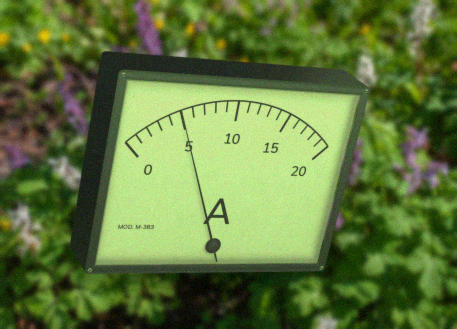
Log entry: 5 A
